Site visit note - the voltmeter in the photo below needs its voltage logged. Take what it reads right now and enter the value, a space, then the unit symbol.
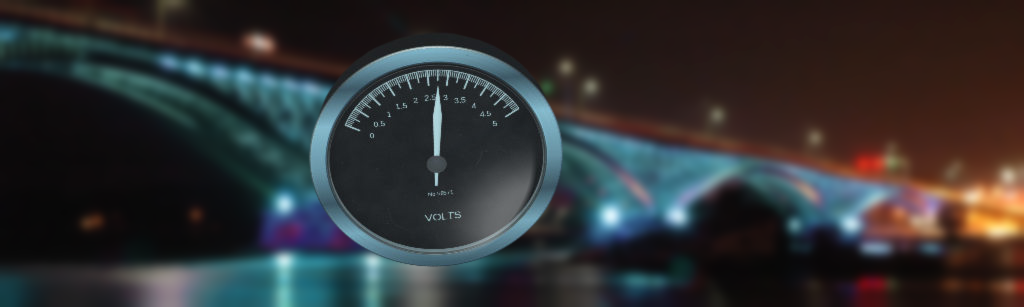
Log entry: 2.75 V
